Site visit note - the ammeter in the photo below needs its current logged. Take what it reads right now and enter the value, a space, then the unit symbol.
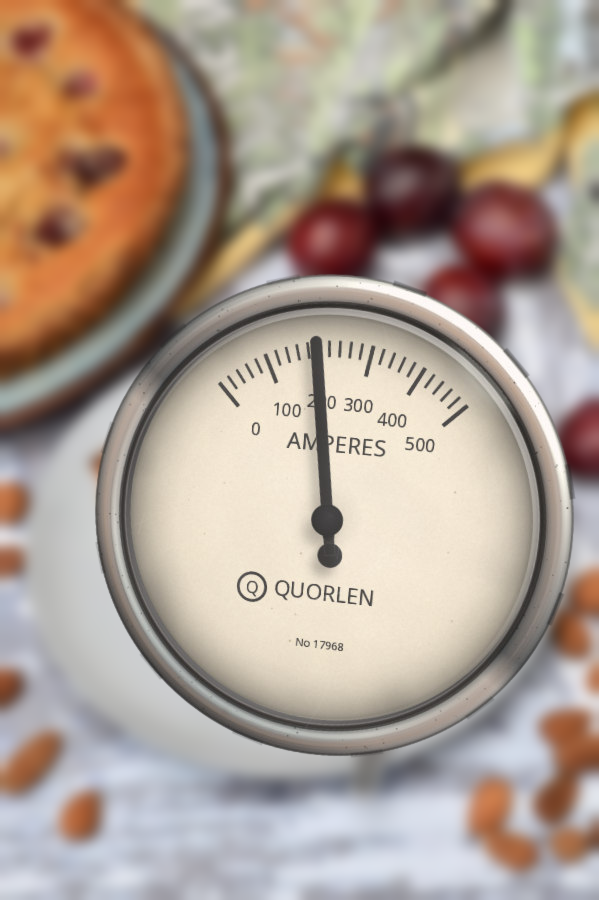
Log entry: 200 A
